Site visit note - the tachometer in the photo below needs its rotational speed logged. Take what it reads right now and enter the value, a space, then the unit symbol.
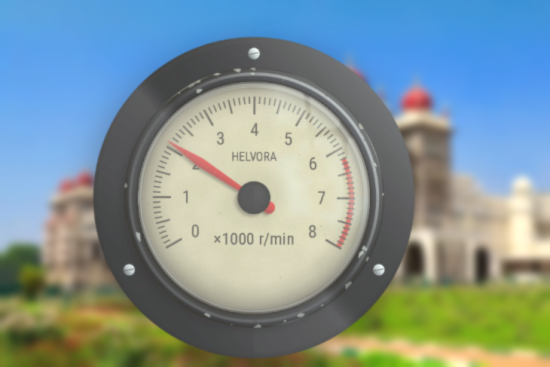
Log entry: 2100 rpm
